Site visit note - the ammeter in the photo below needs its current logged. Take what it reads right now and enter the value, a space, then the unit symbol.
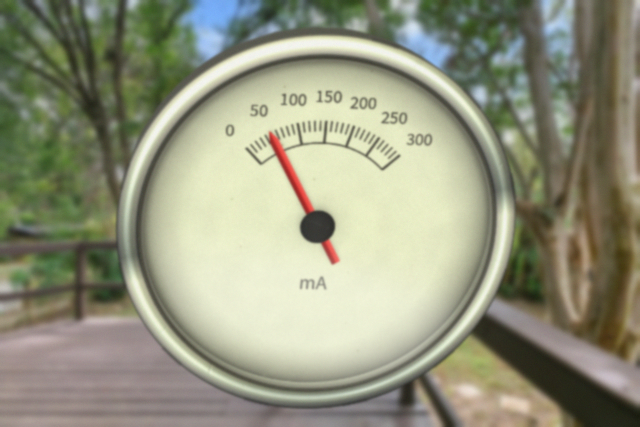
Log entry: 50 mA
